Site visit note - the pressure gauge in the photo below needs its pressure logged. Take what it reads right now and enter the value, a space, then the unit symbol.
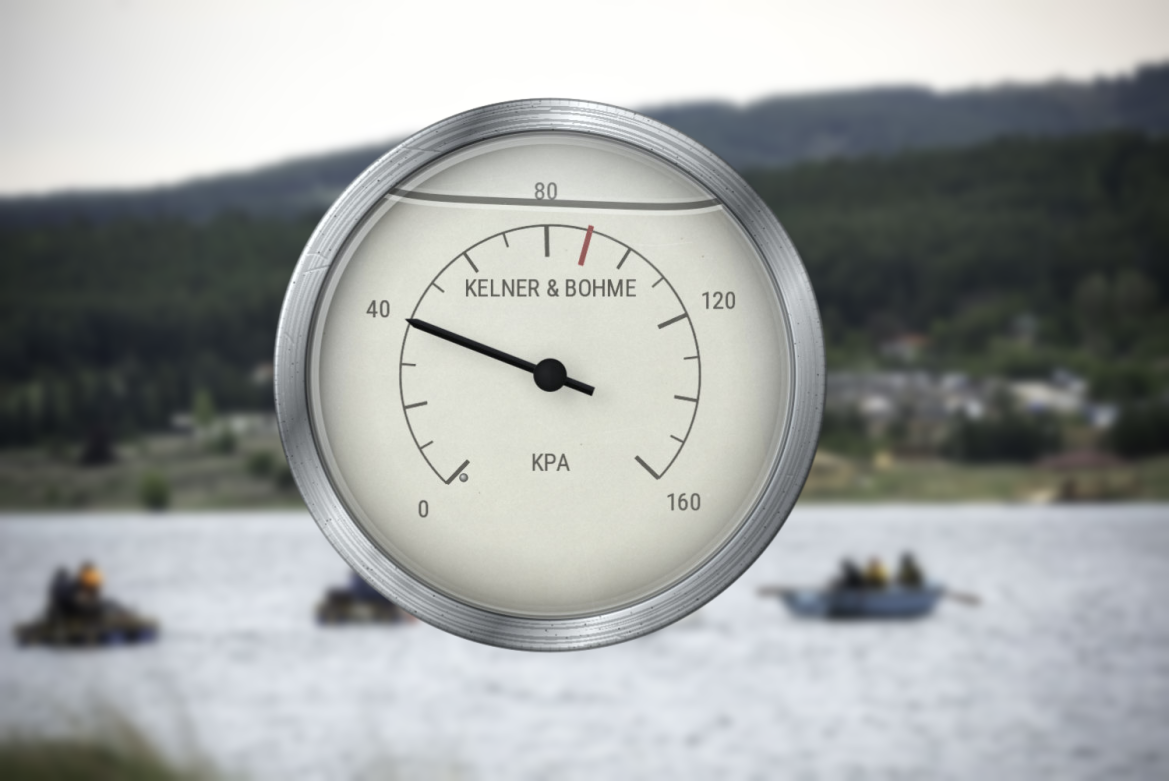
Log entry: 40 kPa
